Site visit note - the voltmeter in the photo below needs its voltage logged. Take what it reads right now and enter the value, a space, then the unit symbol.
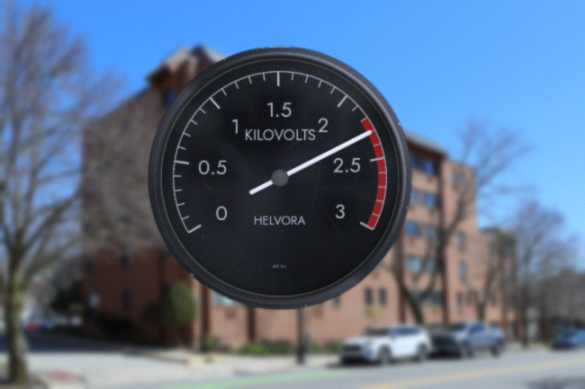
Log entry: 2.3 kV
